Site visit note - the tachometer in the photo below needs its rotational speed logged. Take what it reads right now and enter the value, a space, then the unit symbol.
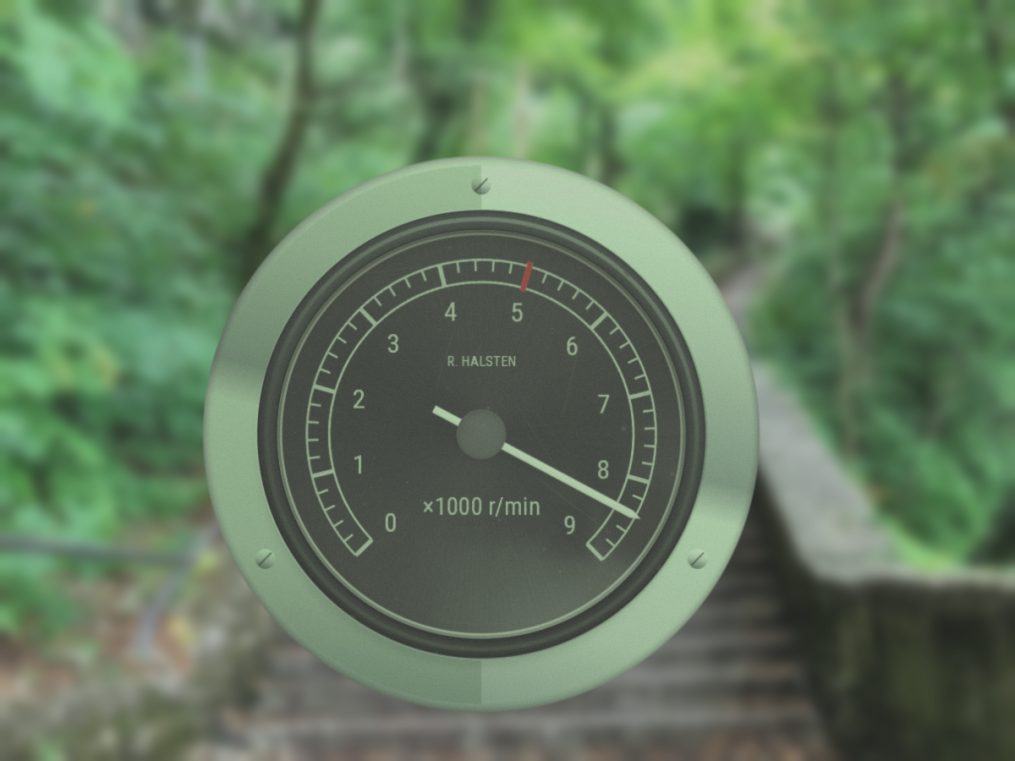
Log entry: 8400 rpm
